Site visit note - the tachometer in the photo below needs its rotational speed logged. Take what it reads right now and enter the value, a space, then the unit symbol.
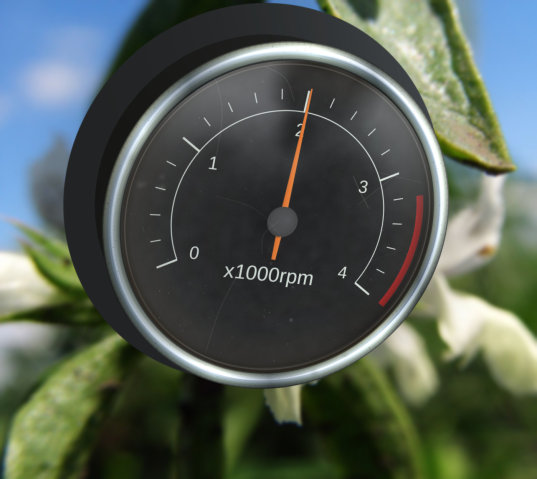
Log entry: 2000 rpm
